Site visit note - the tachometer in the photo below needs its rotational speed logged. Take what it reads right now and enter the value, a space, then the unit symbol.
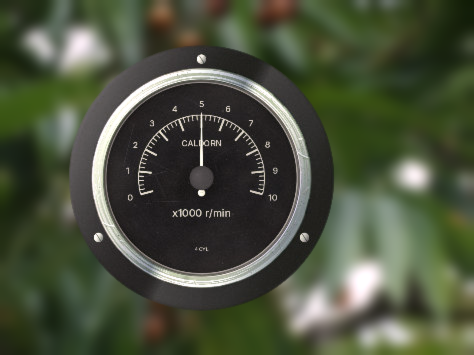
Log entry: 5000 rpm
